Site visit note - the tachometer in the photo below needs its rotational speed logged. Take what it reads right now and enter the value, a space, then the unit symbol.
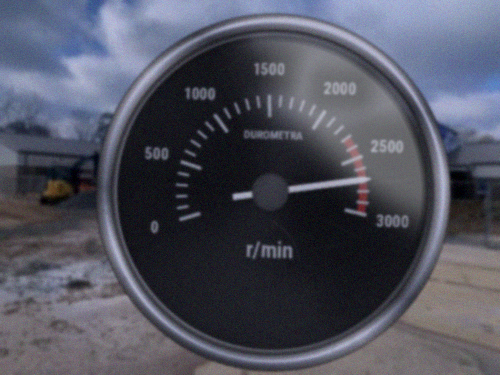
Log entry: 2700 rpm
